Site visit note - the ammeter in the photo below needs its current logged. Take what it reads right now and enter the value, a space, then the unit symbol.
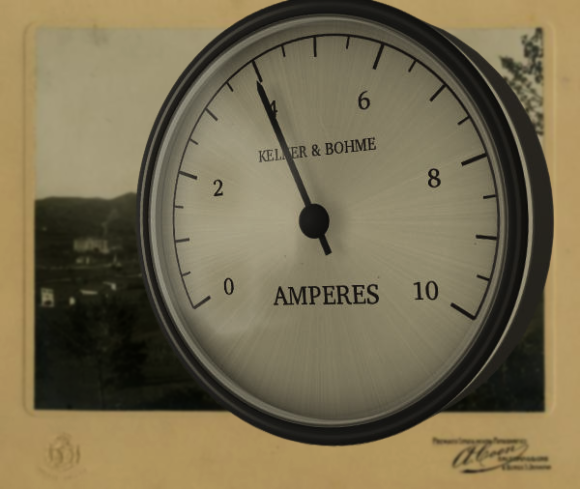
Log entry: 4 A
